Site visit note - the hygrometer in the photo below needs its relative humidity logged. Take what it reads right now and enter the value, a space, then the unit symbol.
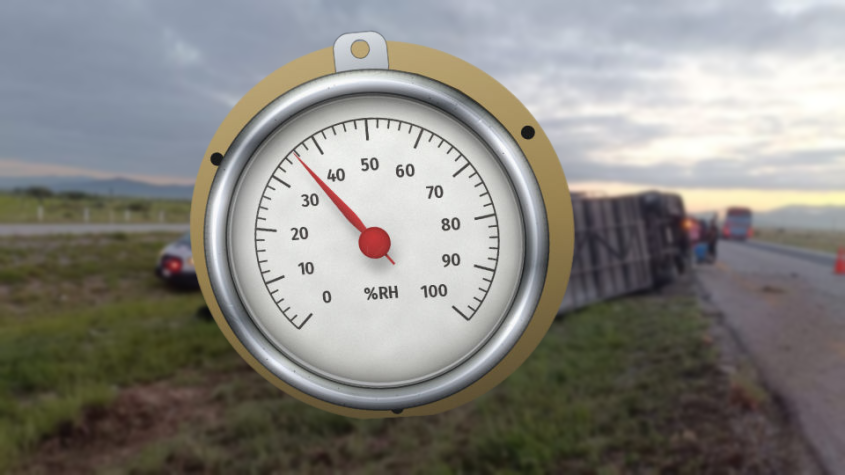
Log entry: 36 %
